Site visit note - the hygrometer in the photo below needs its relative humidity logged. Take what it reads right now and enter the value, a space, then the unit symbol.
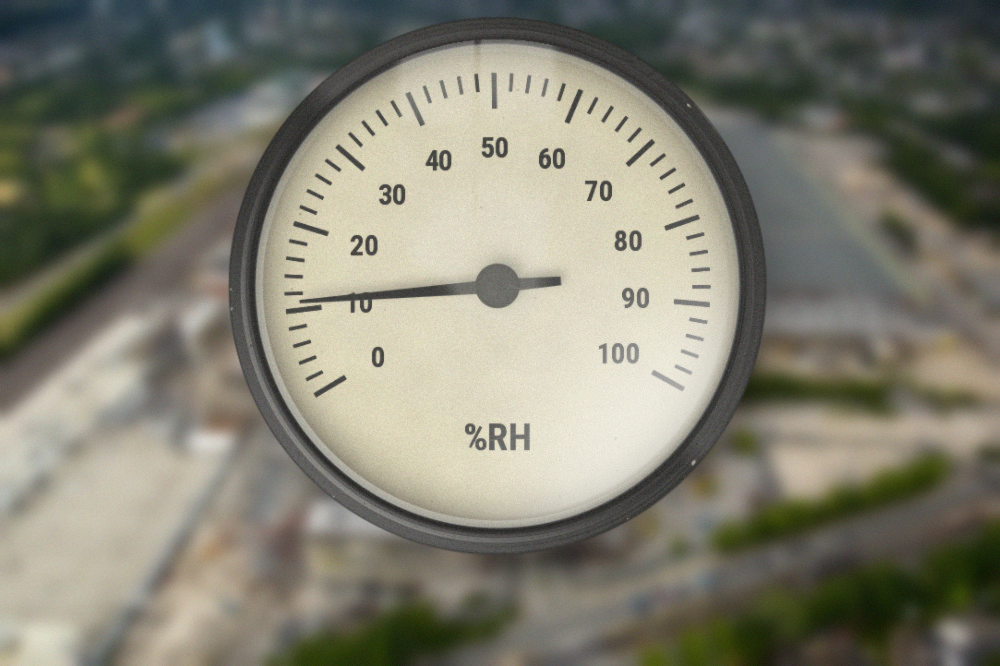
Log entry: 11 %
